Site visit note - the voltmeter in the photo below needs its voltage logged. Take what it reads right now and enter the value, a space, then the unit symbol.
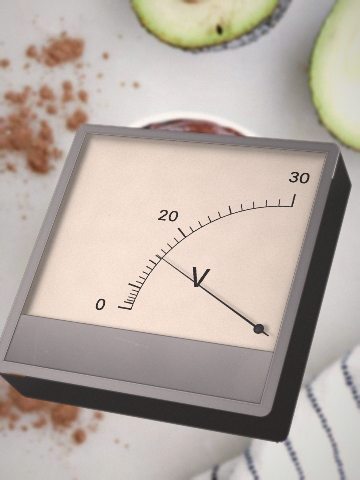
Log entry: 16 V
